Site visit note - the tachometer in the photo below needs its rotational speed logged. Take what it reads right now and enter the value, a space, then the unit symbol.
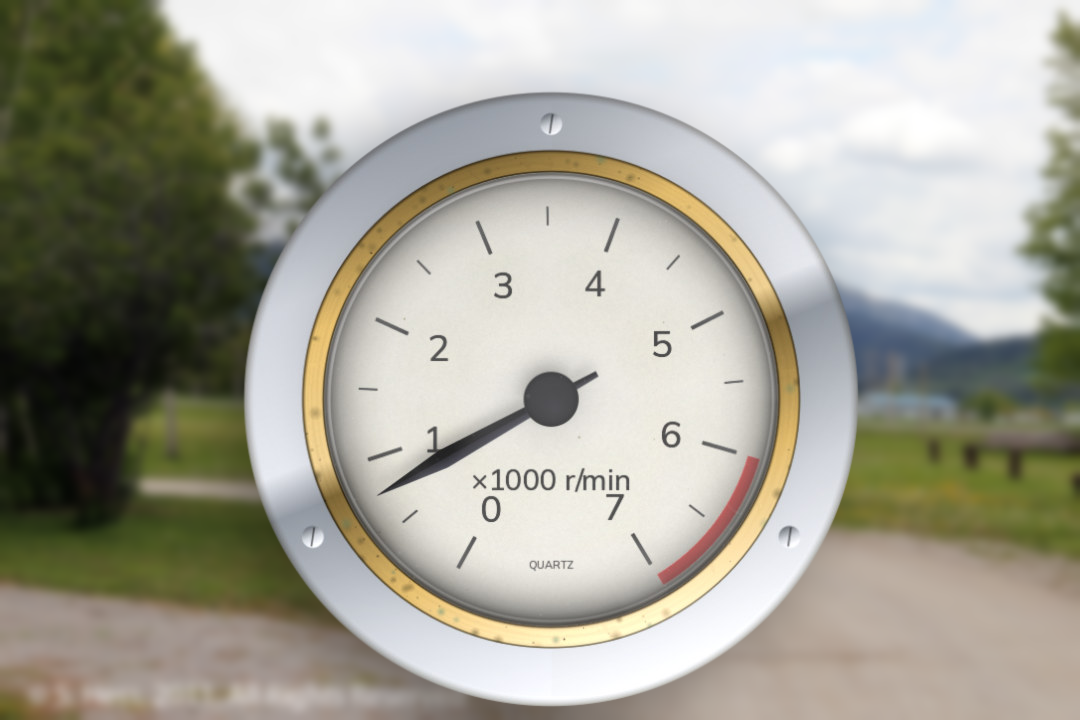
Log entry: 750 rpm
